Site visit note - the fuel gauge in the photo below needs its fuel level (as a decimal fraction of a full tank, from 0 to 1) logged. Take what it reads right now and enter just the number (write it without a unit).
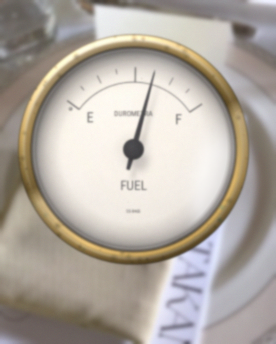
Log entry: 0.625
